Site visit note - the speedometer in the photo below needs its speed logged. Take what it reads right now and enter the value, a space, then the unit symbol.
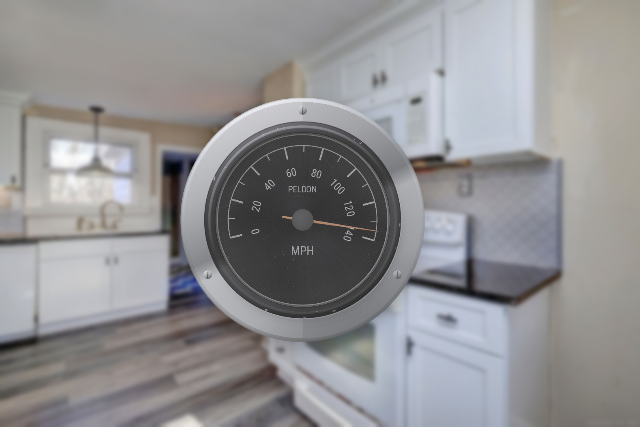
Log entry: 135 mph
